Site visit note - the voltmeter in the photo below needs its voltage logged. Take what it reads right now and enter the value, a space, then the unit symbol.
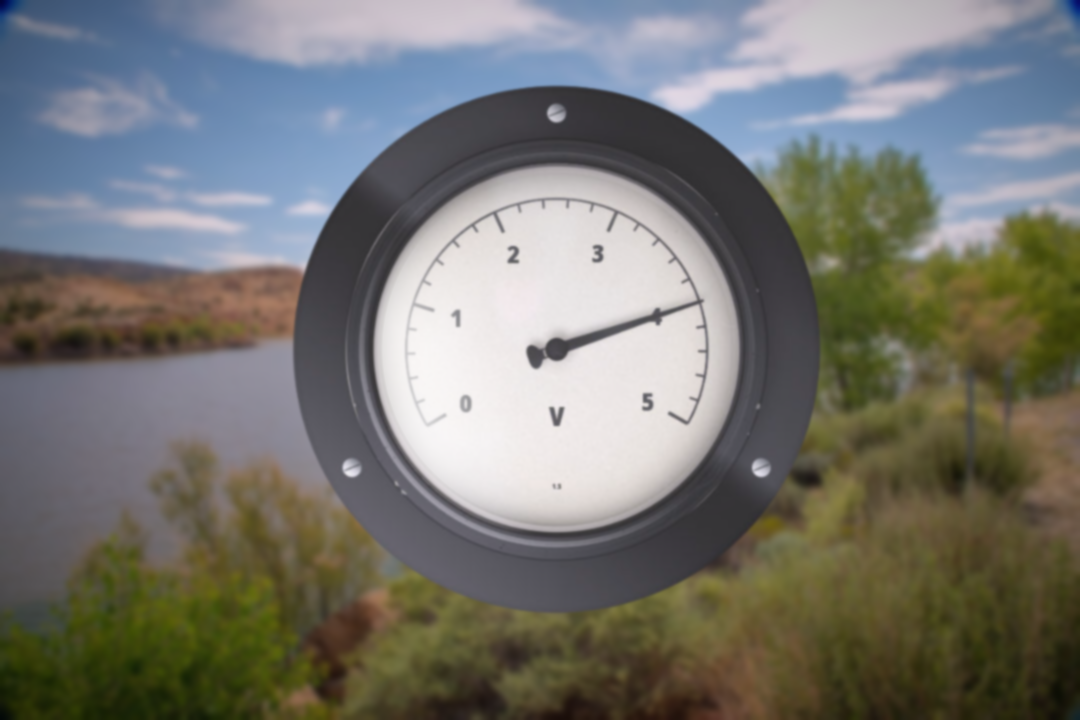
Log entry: 4 V
